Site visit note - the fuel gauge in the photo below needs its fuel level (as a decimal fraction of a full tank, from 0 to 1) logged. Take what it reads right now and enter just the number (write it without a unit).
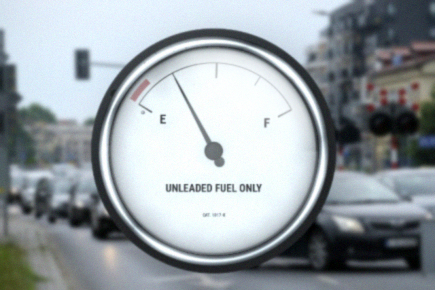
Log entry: 0.25
